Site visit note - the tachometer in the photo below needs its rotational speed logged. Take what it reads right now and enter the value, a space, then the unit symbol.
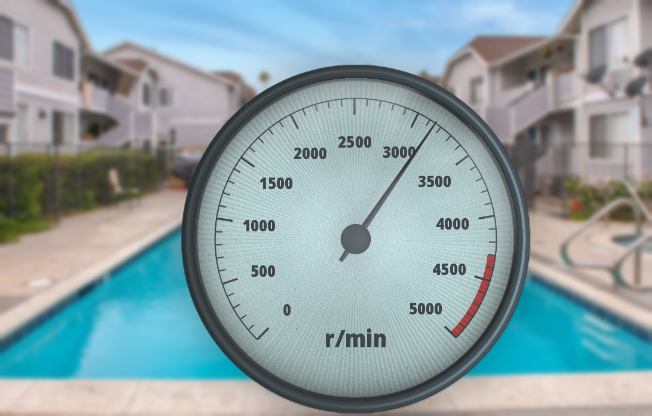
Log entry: 3150 rpm
